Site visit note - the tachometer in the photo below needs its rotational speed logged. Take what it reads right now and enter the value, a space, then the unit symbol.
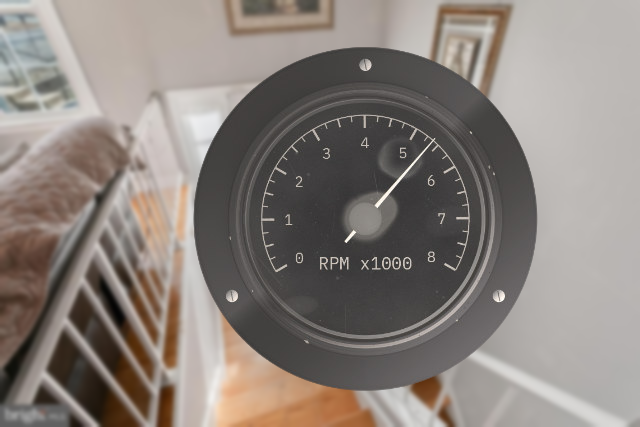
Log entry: 5375 rpm
